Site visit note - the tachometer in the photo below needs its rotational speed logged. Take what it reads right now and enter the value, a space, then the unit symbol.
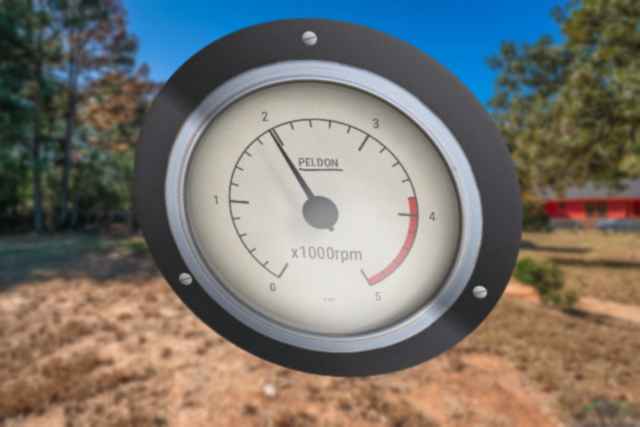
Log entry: 2000 rpm
